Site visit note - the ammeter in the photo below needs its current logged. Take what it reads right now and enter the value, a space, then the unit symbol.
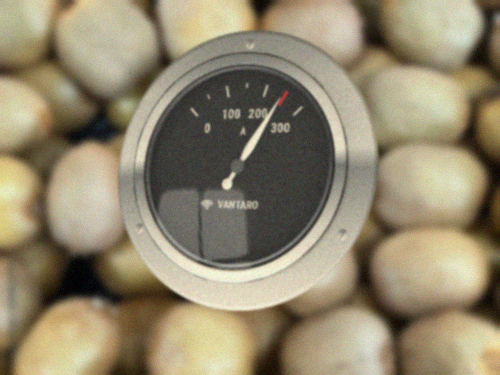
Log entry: 250 A
